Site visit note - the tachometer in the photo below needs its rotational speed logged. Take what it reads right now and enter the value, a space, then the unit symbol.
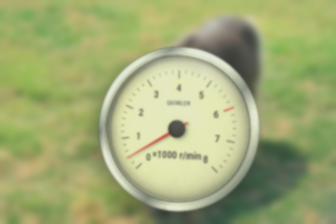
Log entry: 400 rpm
